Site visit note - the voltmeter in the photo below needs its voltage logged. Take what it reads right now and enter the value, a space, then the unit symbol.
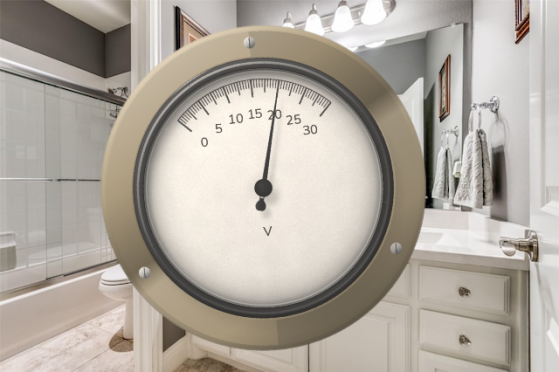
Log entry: 20 V
